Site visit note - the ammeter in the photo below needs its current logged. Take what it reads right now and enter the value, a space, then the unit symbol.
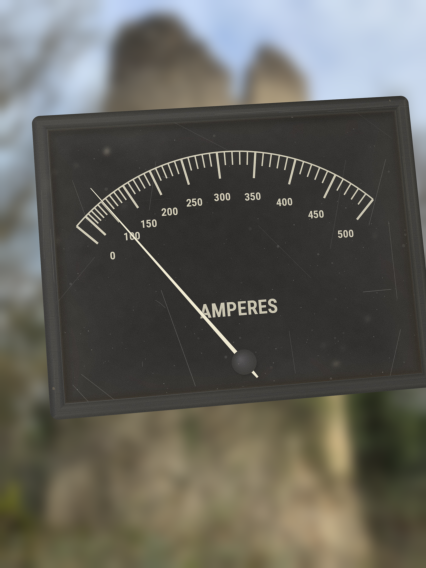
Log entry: 100 A
